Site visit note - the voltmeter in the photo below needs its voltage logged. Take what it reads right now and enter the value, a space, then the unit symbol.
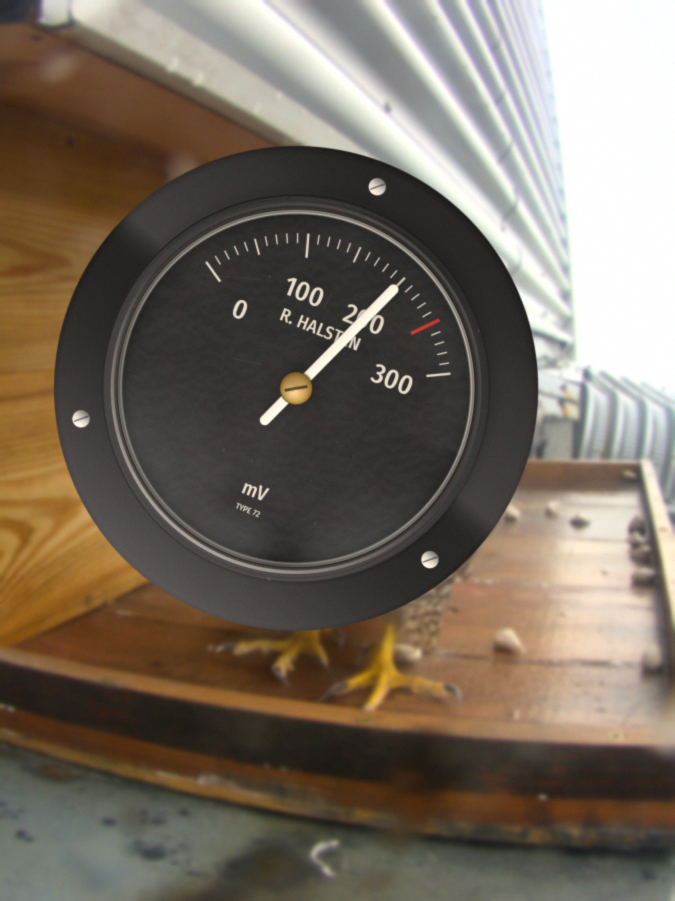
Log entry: 200 mV
